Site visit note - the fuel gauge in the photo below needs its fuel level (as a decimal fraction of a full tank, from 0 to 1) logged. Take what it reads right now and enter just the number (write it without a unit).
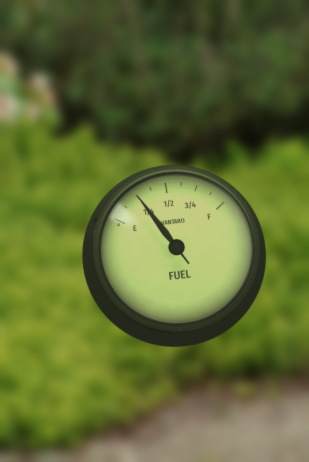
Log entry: 0.25
